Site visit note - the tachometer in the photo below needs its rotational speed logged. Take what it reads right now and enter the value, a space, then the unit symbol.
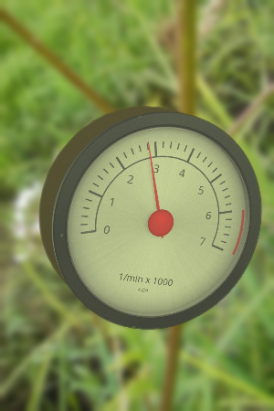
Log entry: 2800 rpm
